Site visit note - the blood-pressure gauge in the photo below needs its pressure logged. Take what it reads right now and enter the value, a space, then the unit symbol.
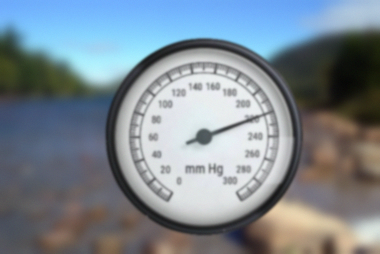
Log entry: 220 mmHg
